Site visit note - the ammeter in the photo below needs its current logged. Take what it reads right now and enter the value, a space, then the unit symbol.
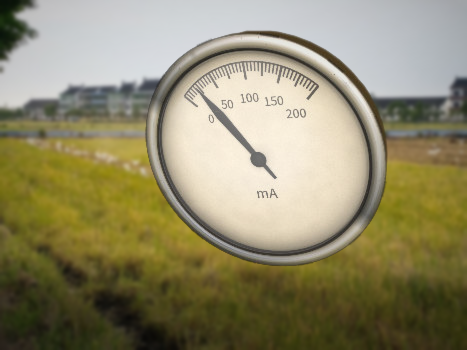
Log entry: 25 mA
